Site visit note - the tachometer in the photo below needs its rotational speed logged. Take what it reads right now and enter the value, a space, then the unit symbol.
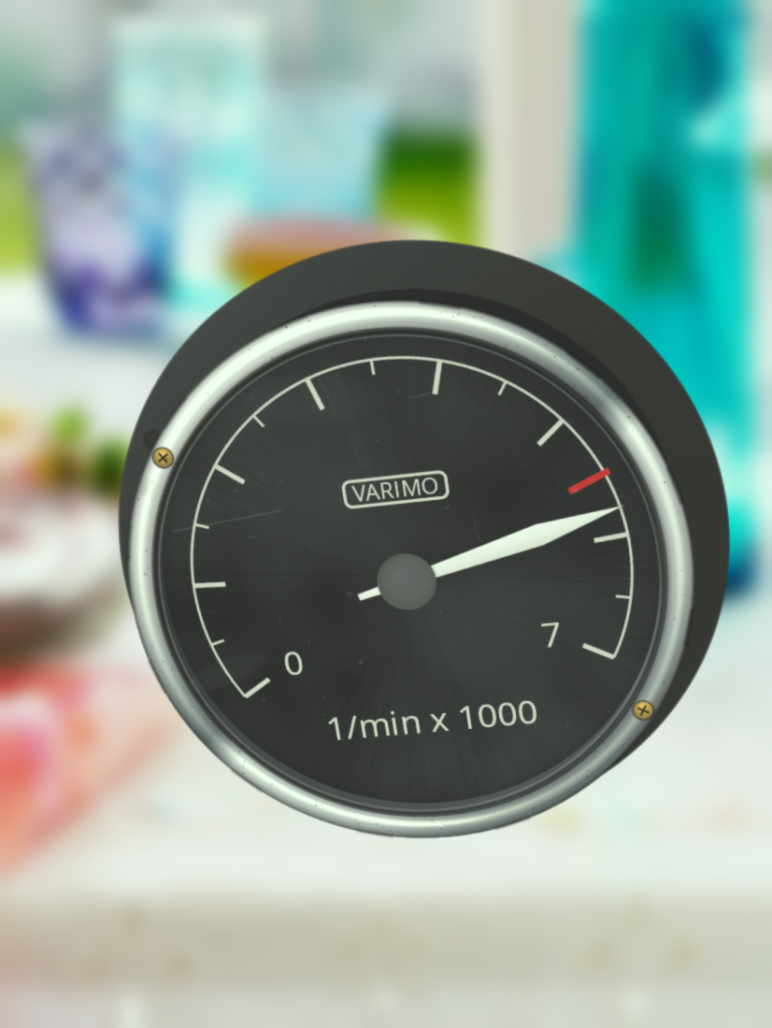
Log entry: 5750 rpm
